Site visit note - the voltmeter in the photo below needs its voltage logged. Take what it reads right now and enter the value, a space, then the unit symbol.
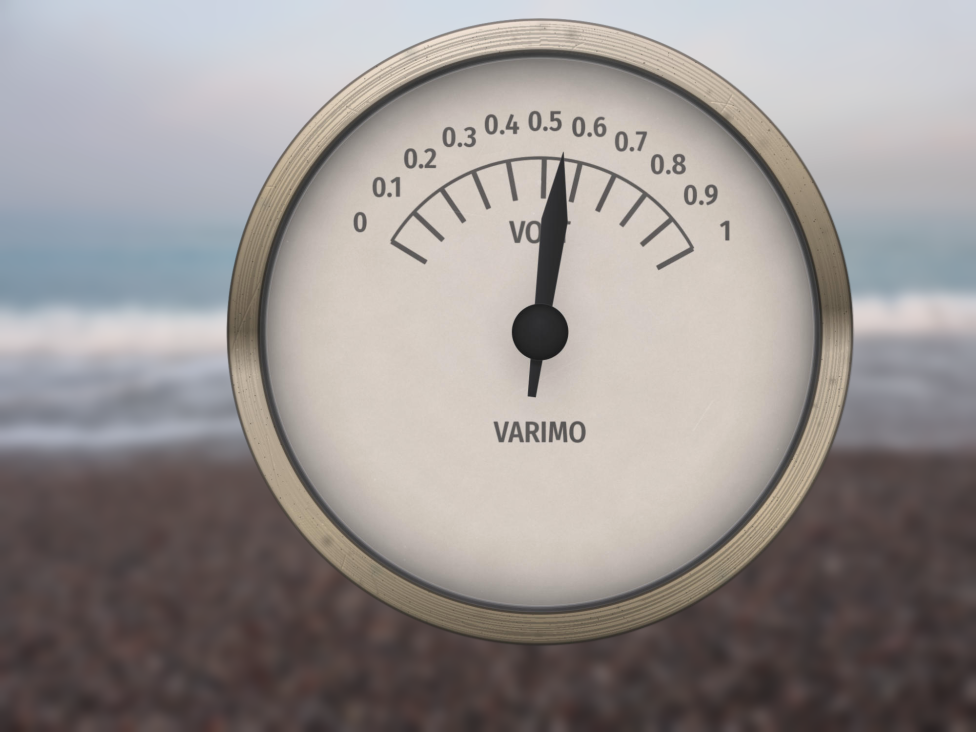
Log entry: 0.55 V
